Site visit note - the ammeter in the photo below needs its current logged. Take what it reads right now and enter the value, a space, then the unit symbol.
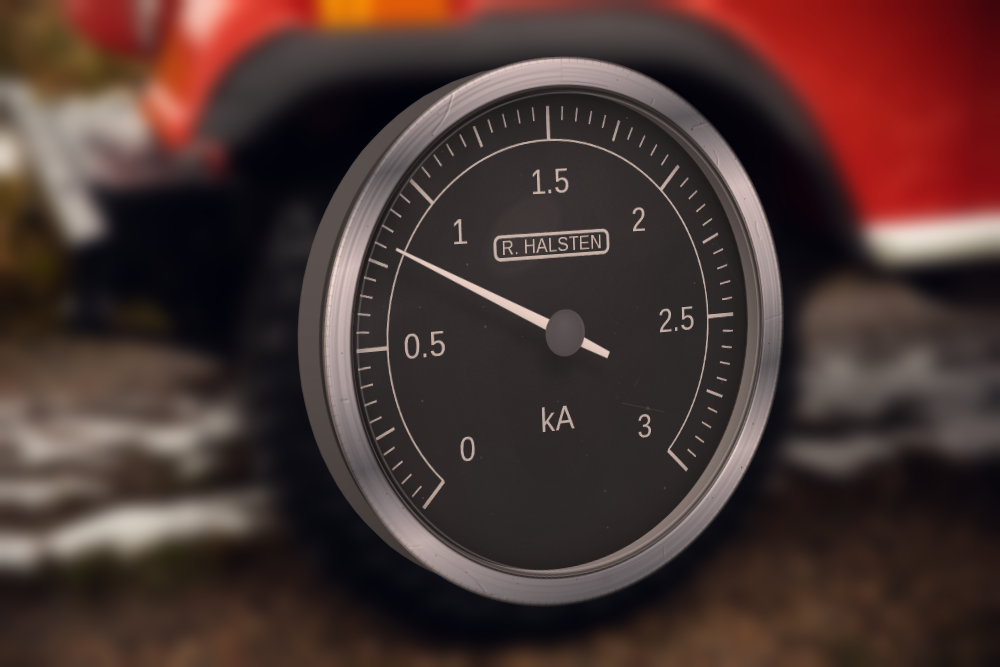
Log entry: 0.8 kA
